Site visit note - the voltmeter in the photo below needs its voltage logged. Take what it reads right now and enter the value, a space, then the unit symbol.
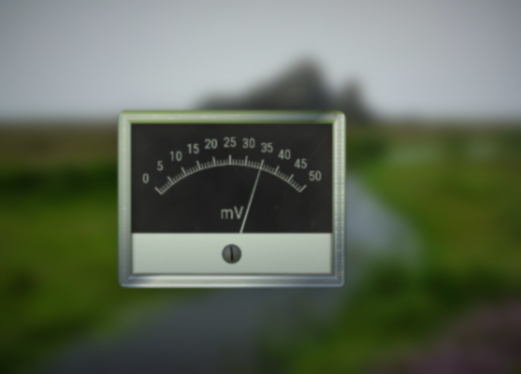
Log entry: 35 mV
